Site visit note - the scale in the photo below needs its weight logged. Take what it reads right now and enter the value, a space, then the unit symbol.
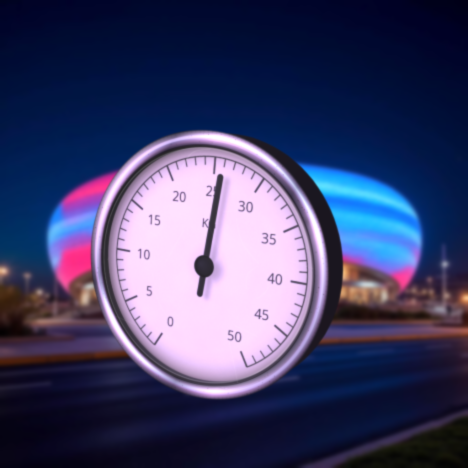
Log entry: 26 kg
